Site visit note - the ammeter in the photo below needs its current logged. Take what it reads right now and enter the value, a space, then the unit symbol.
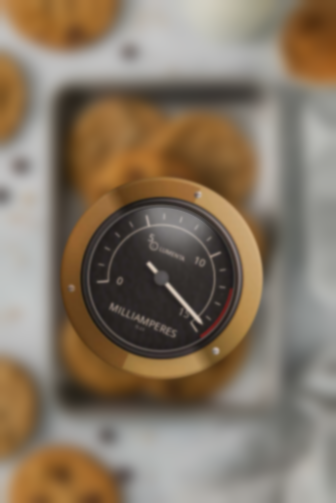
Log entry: 14.5 mA
